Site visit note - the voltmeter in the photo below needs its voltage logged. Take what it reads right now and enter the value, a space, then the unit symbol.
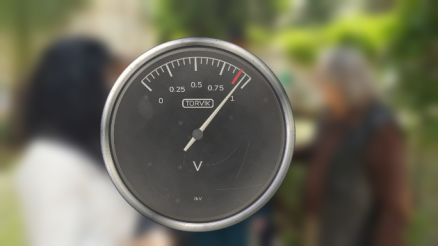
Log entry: 0.95 V
